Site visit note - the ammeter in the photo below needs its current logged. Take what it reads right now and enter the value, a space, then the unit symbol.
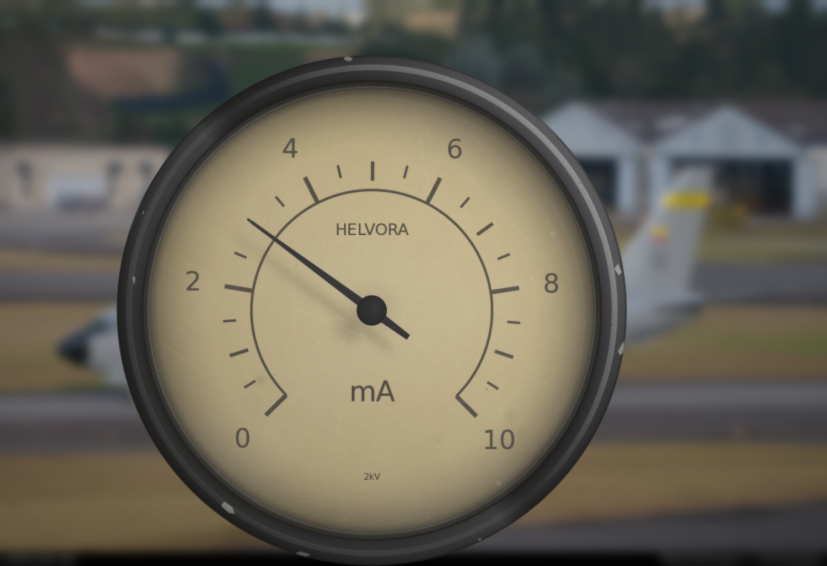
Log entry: 3 mA
